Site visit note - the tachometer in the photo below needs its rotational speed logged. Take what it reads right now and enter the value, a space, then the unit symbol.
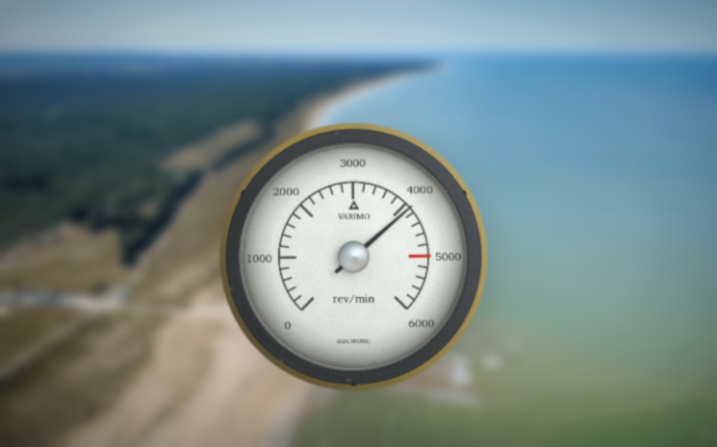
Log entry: 4100 rpm
